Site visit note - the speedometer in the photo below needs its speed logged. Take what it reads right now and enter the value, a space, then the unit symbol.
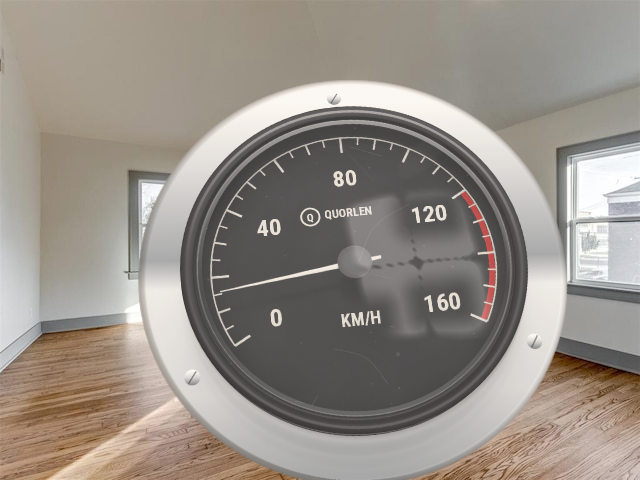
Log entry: 15 km/h
